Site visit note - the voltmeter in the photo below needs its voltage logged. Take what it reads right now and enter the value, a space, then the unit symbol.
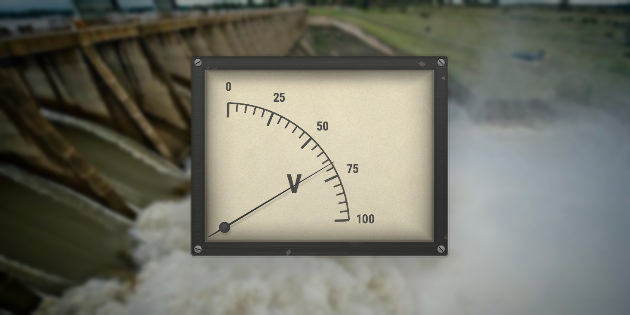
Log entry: 67.5 V
